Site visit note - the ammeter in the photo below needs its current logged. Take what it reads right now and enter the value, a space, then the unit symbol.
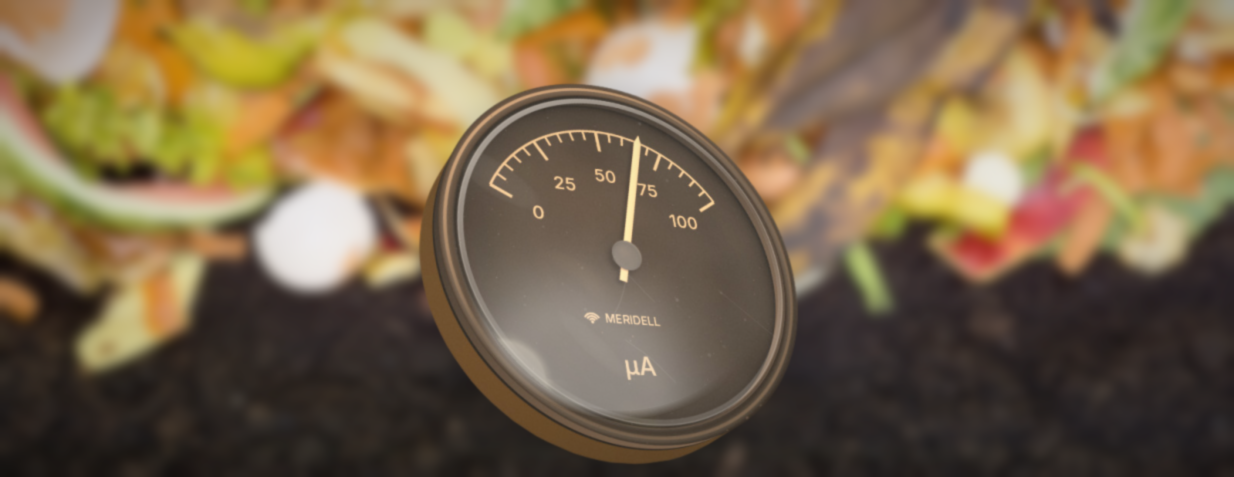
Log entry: 65 µA
